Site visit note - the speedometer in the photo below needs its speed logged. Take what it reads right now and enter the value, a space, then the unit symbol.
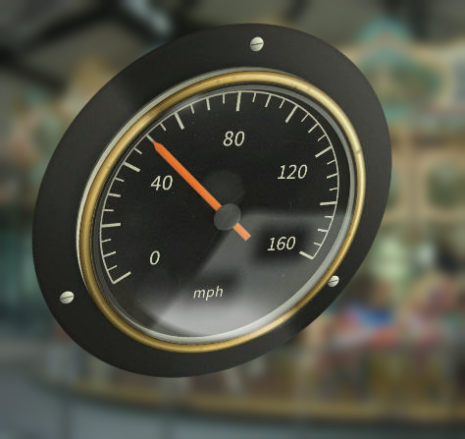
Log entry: 50 mph
